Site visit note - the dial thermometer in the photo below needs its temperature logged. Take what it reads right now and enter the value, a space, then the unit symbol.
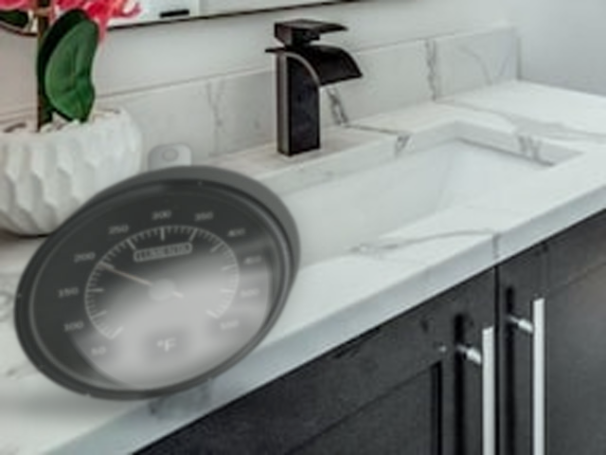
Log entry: 200 °F
